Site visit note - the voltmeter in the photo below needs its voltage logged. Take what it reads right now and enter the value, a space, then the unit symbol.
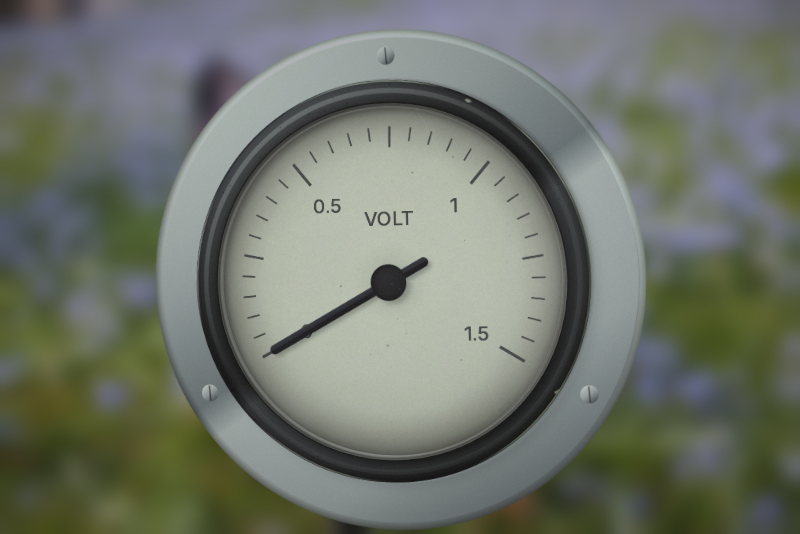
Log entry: 0 V
